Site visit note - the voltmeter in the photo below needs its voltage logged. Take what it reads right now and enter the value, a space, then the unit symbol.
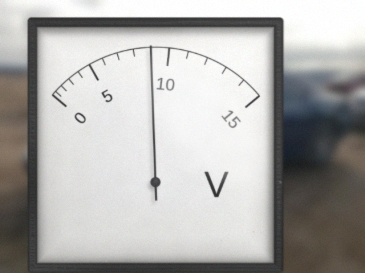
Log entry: 9 V
